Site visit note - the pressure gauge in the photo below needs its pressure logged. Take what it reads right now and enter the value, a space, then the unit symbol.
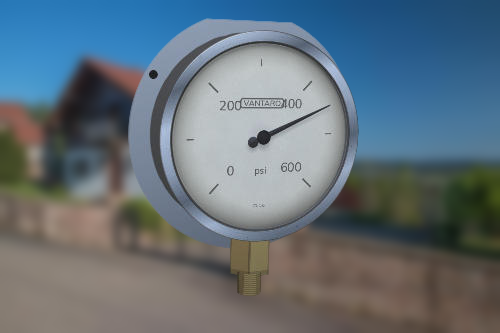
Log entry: 450 psi
